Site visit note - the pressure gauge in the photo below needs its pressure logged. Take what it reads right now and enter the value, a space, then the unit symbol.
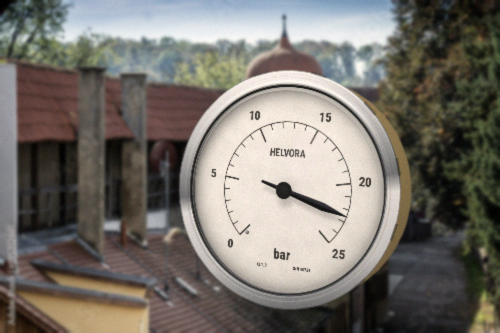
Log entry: 22.5 bar
